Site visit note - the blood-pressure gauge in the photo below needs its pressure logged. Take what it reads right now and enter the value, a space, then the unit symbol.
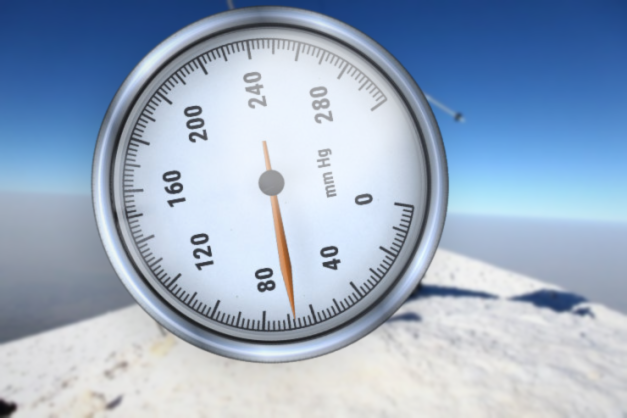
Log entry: 68 mmHg
